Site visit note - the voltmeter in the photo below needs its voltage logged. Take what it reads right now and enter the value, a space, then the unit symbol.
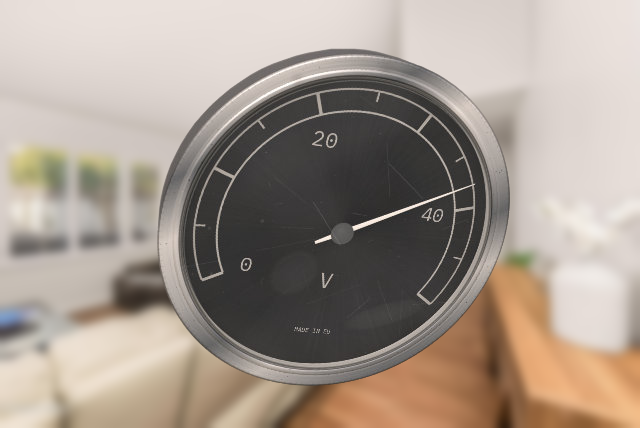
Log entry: 37.5 V
